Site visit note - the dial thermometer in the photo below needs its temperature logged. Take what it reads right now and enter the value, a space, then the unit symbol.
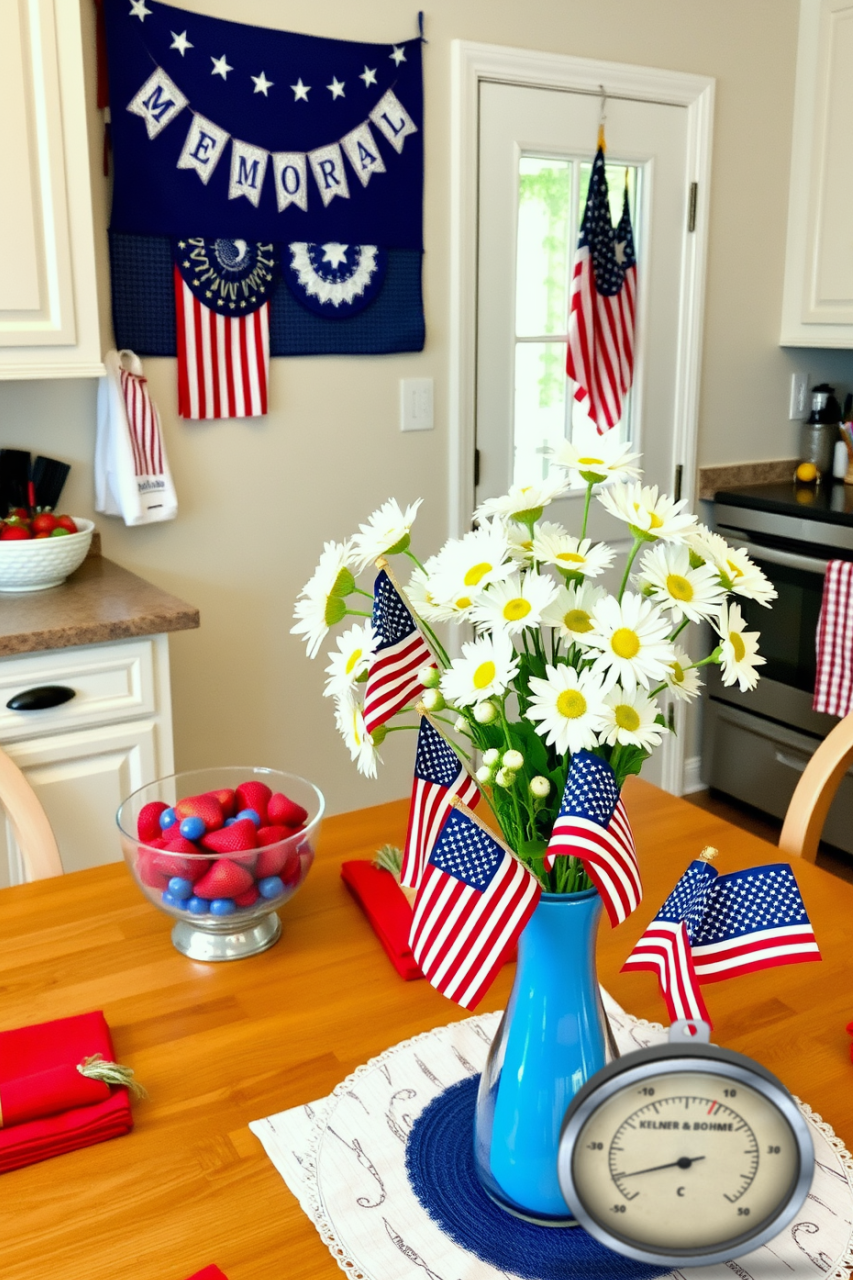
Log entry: -40 °C
